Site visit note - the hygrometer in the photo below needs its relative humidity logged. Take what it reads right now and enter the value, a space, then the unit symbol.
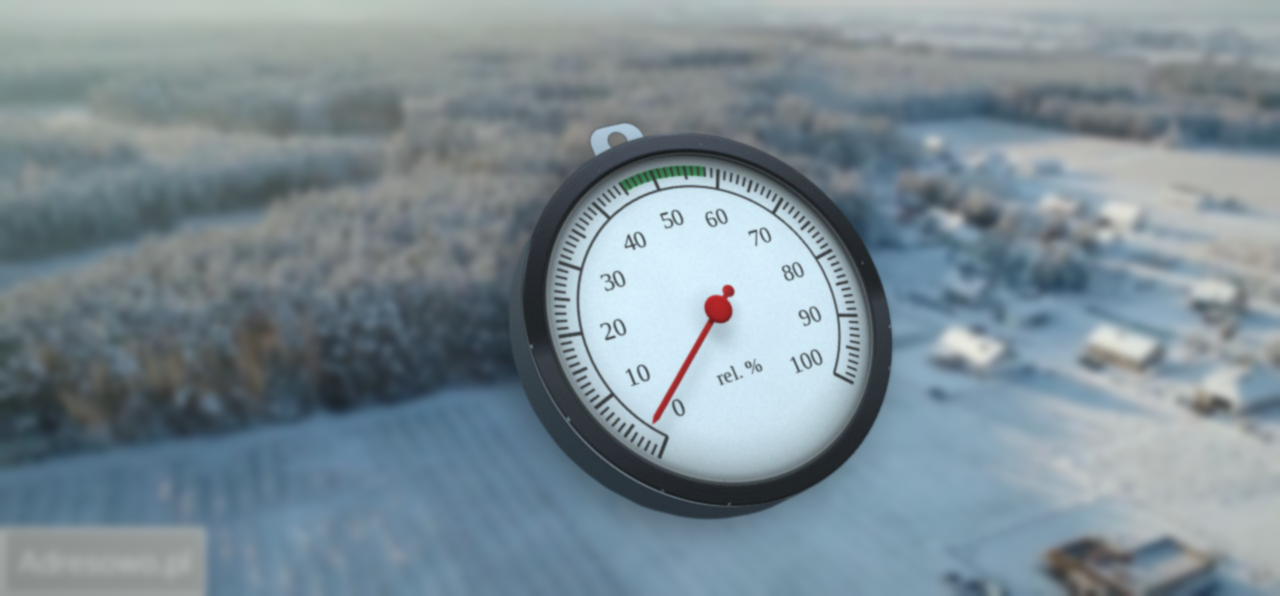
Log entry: 3 %
